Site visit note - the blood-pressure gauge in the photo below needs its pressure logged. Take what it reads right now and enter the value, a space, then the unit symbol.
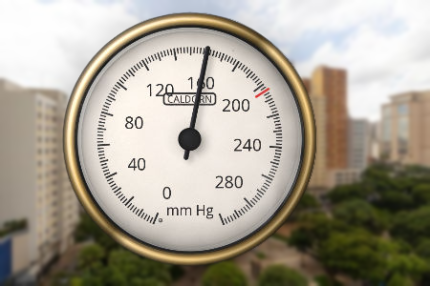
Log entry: 160 mmHg
